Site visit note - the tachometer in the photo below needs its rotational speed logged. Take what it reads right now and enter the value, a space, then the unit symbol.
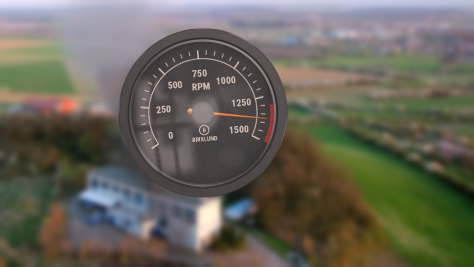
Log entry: 1375 rpm
